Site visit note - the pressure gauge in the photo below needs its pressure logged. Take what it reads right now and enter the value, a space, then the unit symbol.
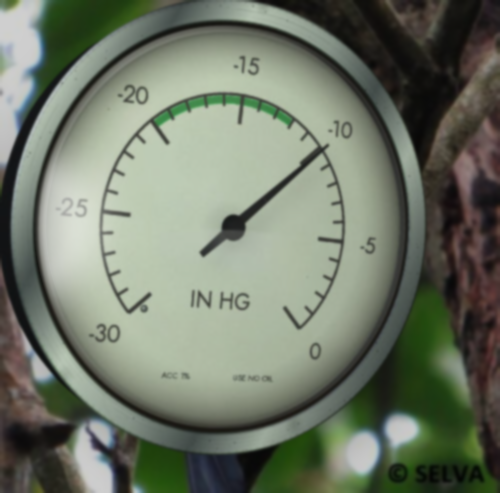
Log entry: -10 inHg
